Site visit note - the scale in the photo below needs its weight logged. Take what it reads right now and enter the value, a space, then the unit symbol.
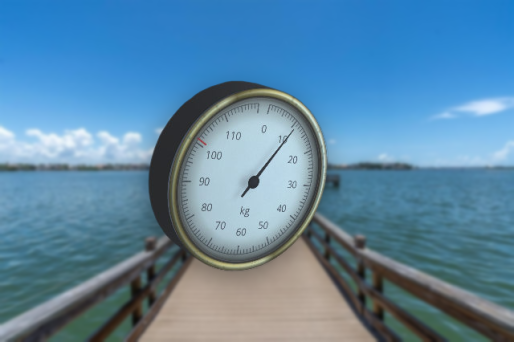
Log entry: 10 kg
